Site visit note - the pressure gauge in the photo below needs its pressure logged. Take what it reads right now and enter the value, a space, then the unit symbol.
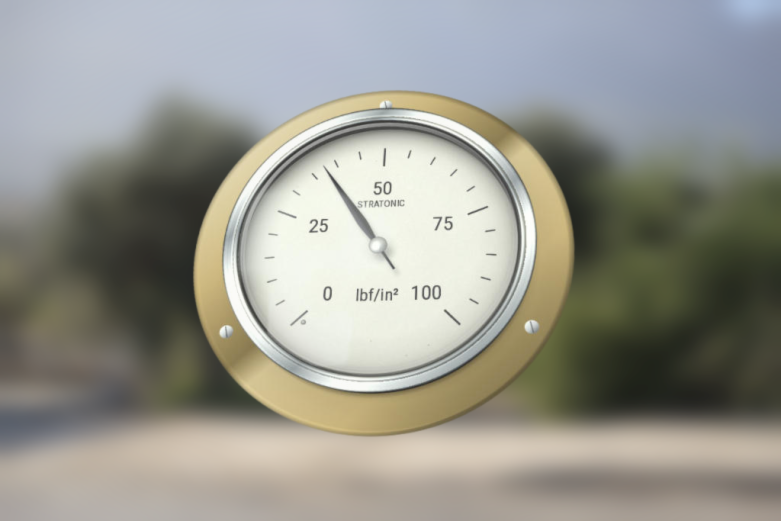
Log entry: 37.5 psi
